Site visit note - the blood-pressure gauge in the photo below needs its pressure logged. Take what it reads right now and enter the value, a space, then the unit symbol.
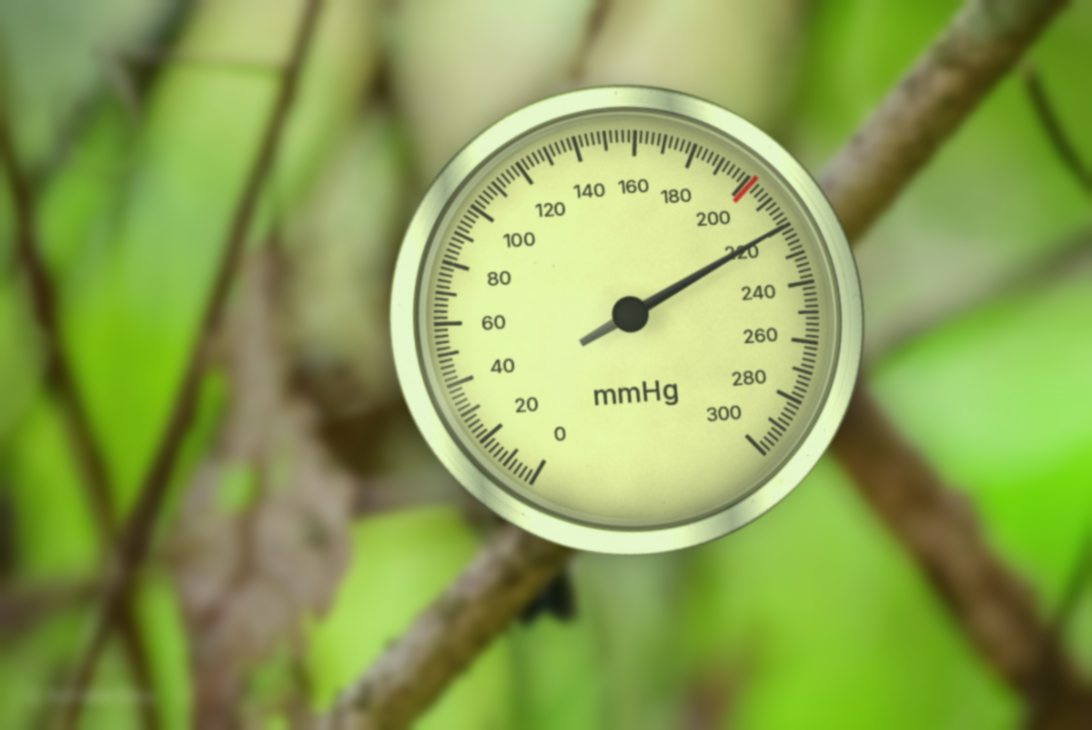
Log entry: 220 mmHg
